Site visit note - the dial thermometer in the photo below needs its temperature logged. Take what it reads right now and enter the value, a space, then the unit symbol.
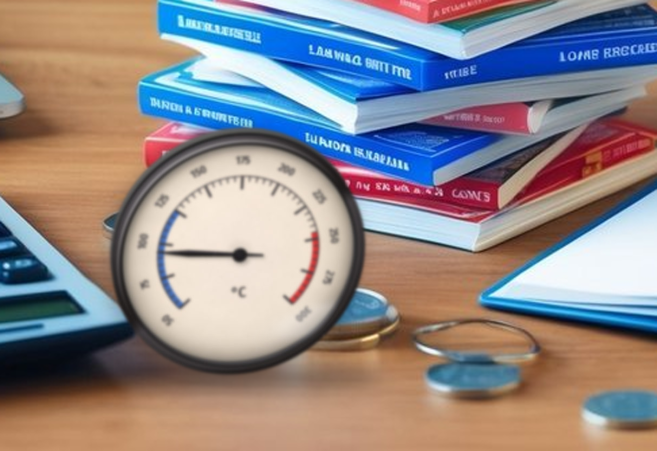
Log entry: 95 °C
